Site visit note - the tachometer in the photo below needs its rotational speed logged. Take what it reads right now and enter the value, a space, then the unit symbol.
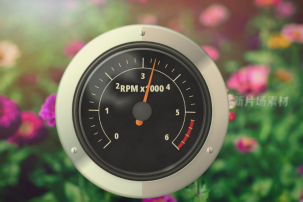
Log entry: 3300 rpm
